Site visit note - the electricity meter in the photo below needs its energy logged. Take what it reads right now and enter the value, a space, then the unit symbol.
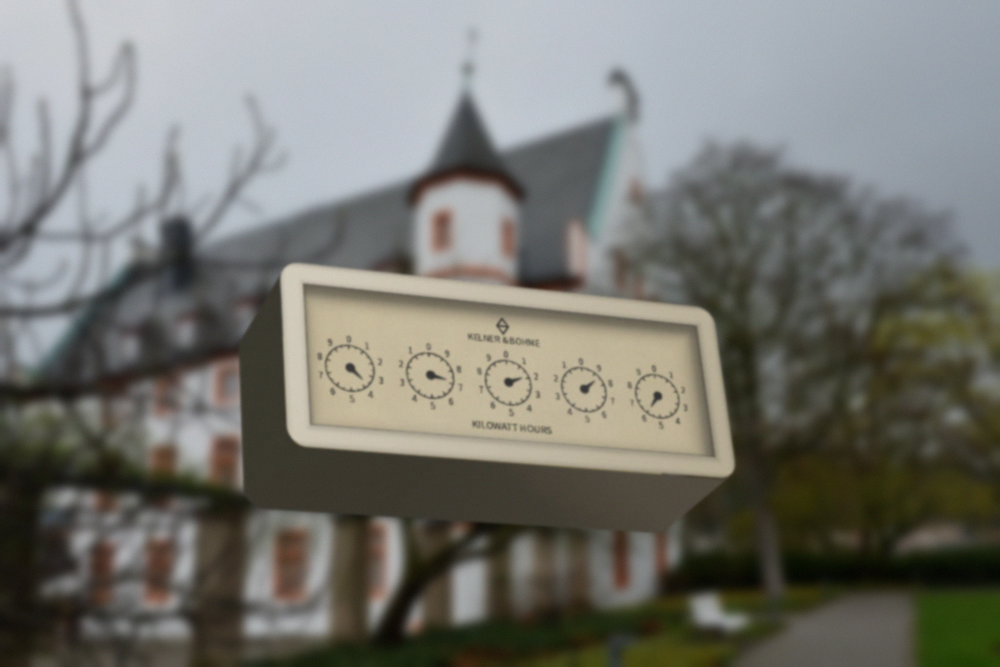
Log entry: 37186 kWh
